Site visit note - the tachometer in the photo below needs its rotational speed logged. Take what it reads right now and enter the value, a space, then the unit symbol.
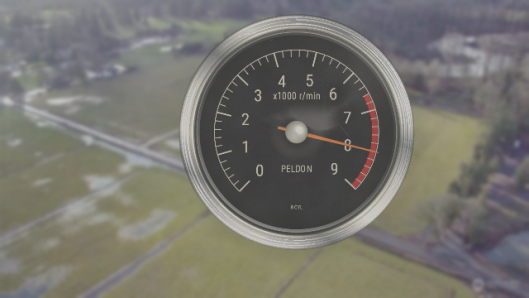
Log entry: 8000 rpm
